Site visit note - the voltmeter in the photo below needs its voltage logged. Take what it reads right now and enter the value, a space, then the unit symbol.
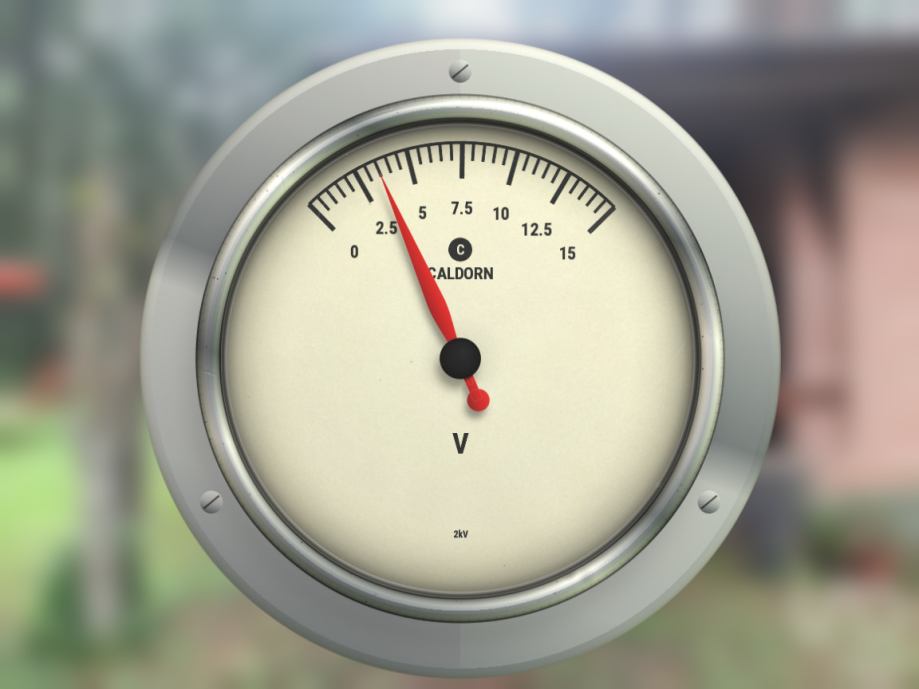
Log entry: 3.5 V
